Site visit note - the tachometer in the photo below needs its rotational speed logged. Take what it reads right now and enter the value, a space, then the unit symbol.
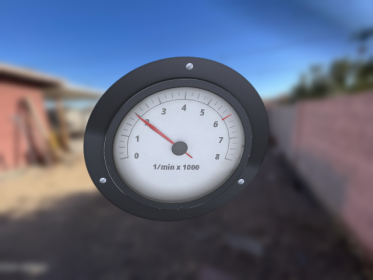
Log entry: 2000 rpm
